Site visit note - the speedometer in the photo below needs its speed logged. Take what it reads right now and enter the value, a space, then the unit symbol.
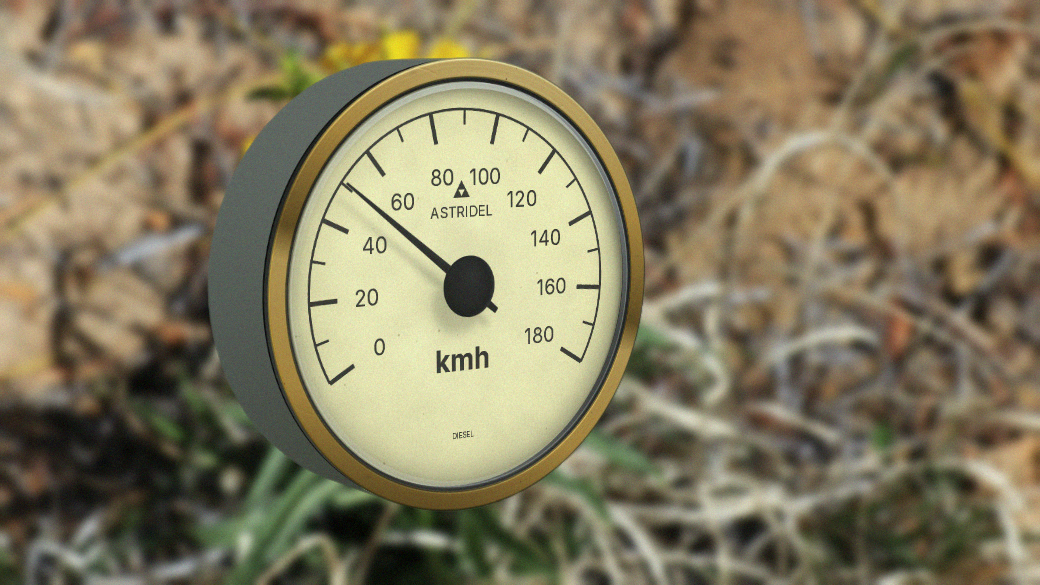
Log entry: 50 km/h
